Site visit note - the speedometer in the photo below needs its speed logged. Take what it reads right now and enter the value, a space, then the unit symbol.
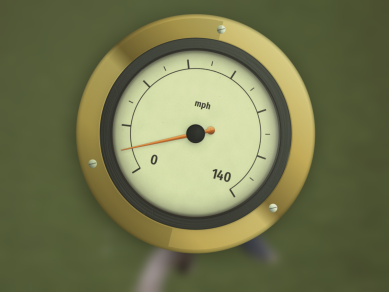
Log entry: 10 mph
